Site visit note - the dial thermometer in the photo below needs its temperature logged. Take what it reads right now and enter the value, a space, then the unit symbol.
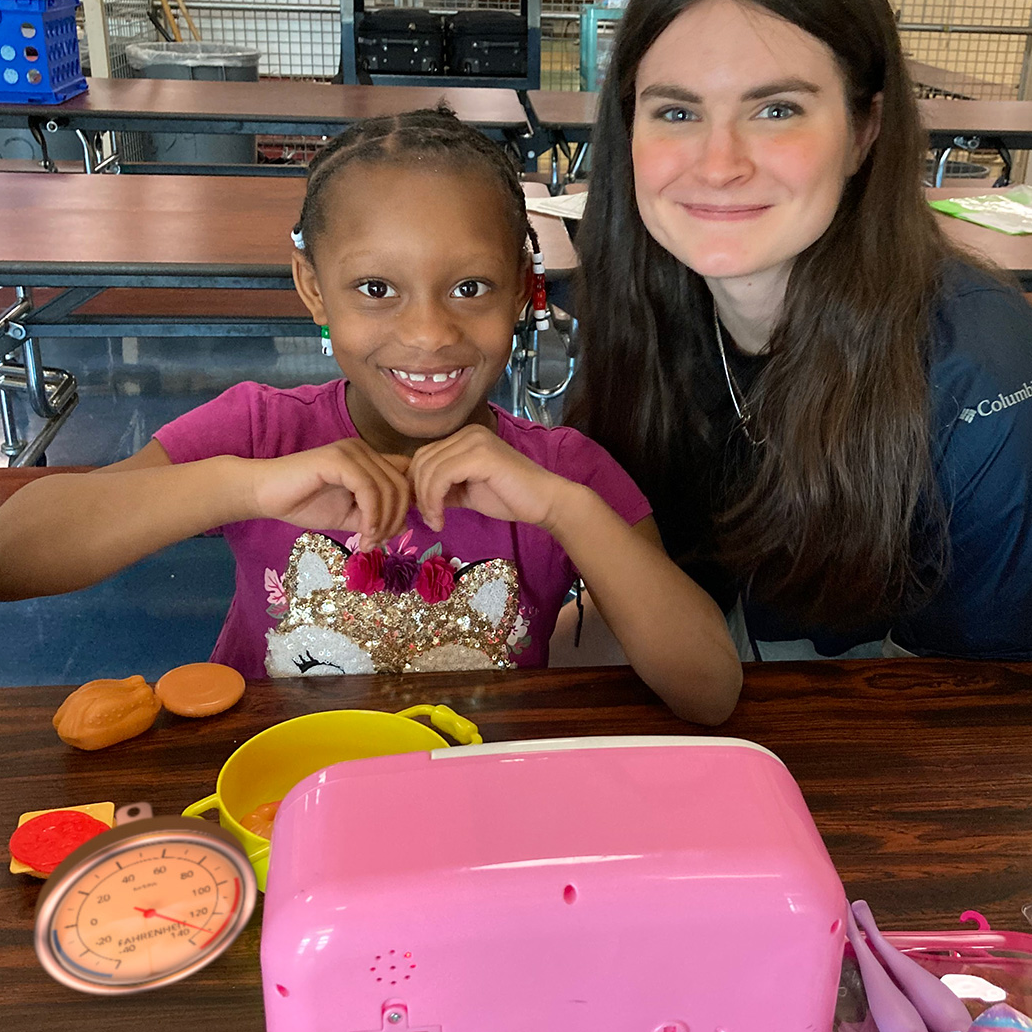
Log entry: 130 °F
